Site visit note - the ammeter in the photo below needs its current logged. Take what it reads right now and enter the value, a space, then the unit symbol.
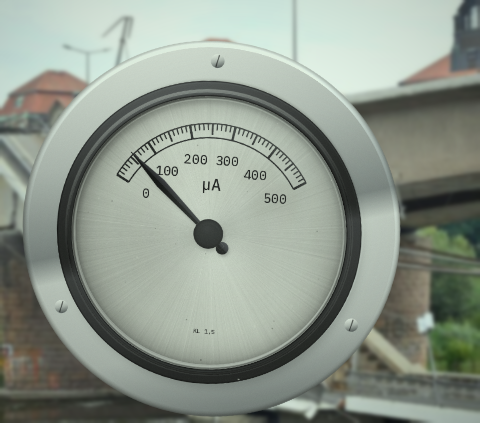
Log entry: 60 µA
